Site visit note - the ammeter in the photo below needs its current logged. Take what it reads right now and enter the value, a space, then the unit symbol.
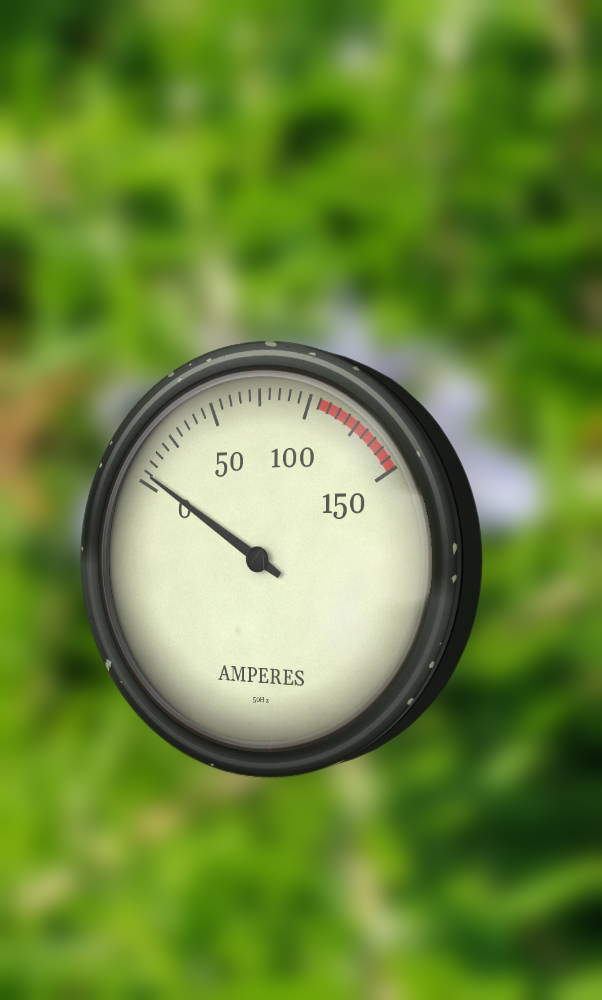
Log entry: 5 A
